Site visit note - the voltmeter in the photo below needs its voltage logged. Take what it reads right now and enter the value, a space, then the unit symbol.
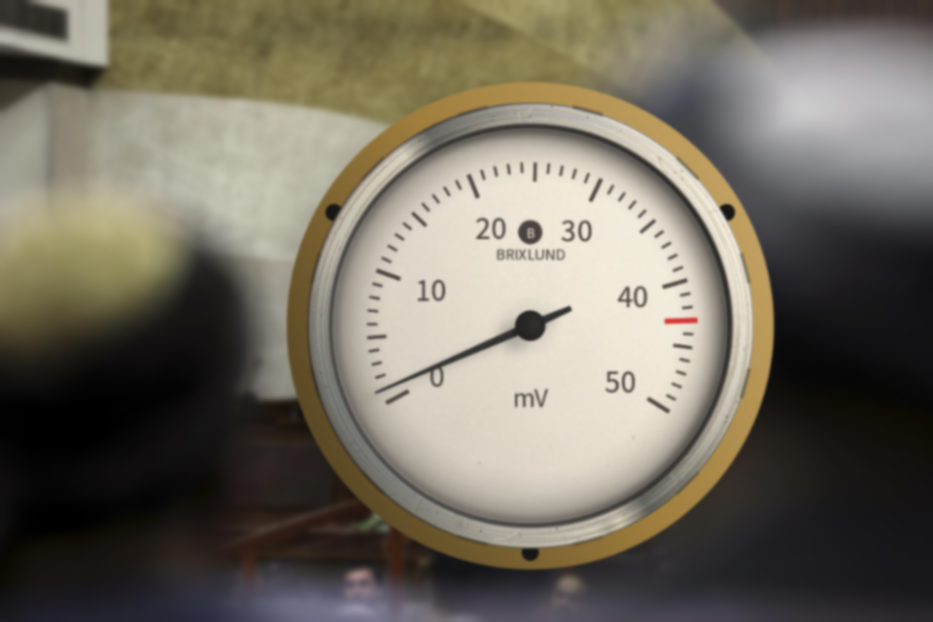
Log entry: 1 mV
